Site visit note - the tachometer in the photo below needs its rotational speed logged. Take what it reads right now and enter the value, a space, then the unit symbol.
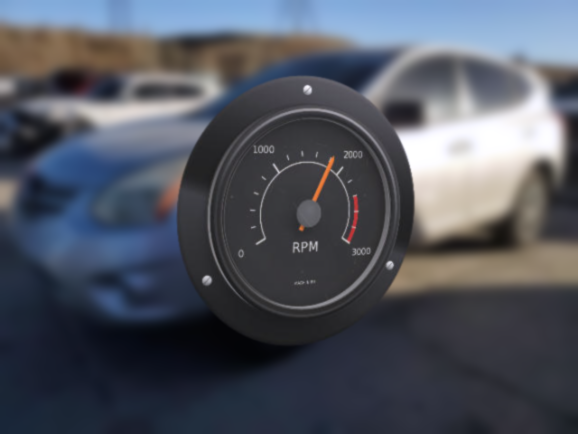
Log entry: 1800 rpm
